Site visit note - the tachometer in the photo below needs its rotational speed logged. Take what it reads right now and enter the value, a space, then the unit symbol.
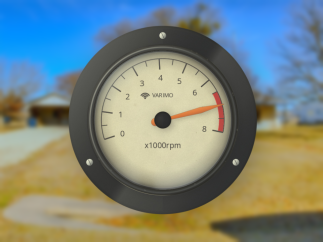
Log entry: 7000 rpm
